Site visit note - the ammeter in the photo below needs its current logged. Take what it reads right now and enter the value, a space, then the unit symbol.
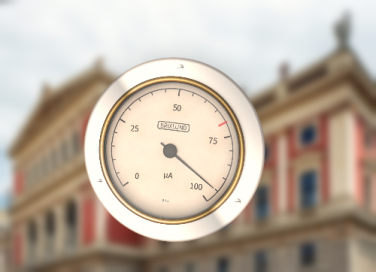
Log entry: 95 µA
